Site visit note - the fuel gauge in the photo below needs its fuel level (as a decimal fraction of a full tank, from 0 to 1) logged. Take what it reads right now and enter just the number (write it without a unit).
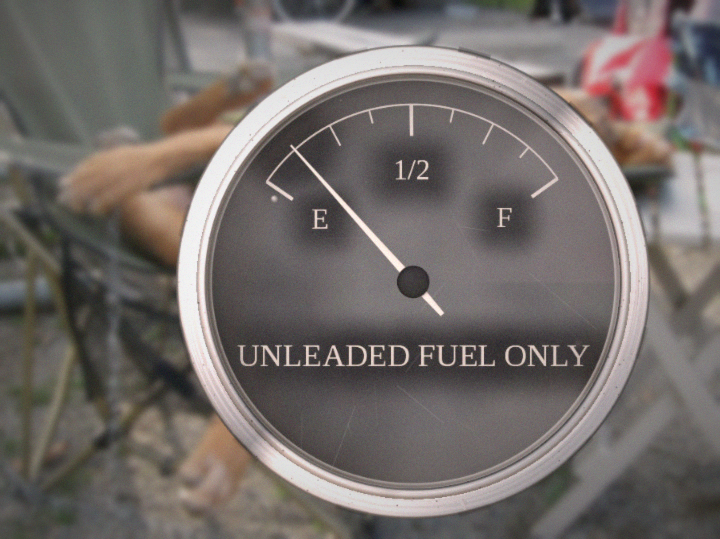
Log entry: 0.125
